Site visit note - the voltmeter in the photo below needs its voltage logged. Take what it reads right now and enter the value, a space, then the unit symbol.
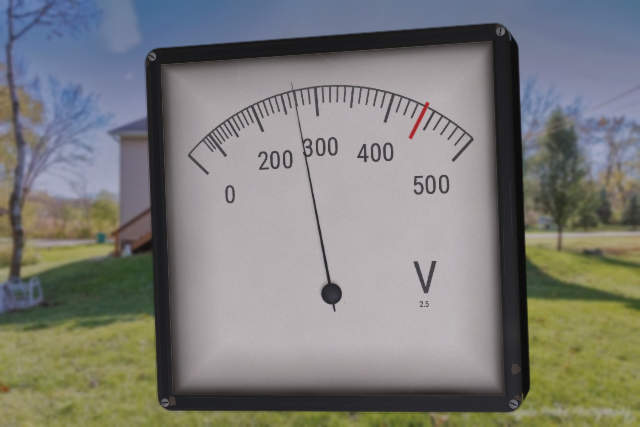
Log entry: 270 V
